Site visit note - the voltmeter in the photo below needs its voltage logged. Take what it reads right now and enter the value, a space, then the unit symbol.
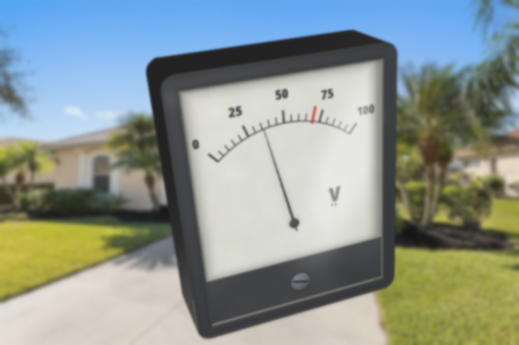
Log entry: 35 V
